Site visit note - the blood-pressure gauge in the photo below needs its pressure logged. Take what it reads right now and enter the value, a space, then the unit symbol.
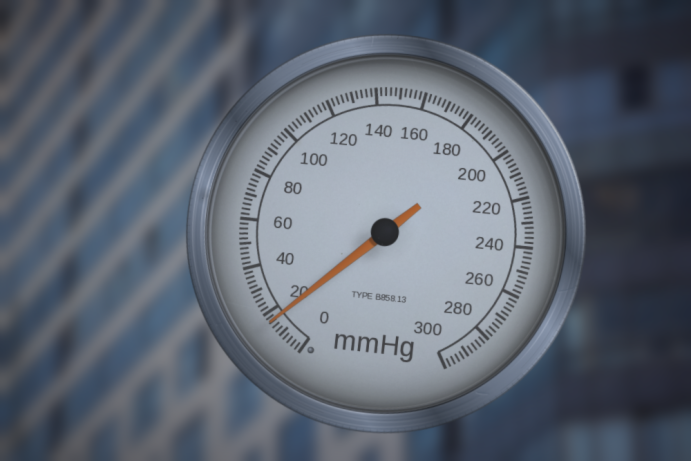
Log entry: 16 mmHg
